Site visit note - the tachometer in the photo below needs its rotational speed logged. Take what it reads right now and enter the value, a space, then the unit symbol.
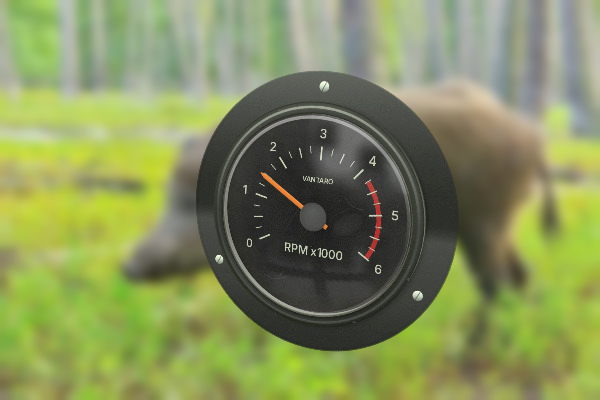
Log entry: 1500 rpm
